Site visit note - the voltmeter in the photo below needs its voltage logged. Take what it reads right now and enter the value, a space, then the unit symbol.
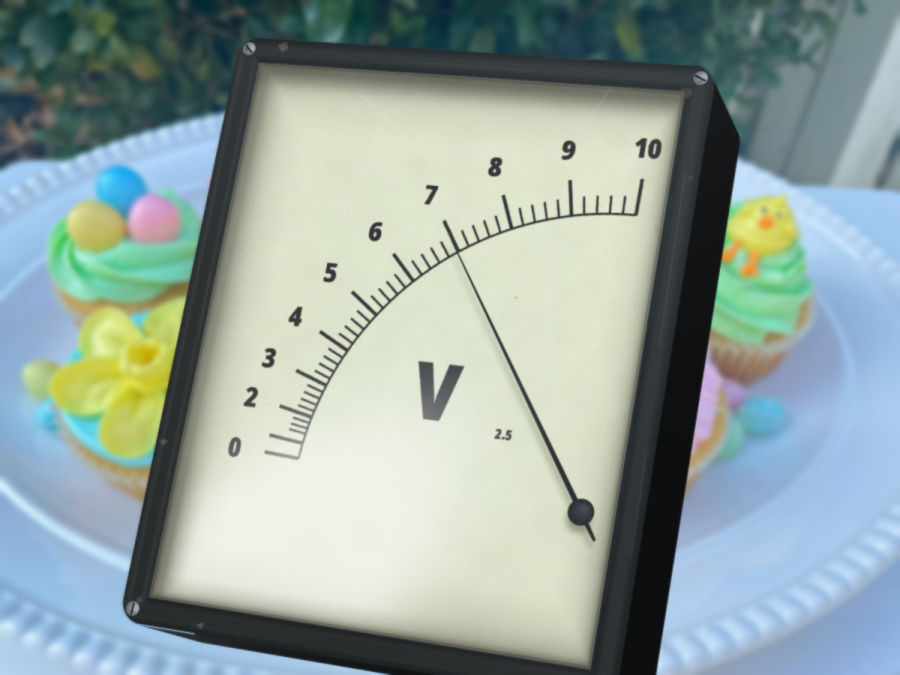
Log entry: 7 V
